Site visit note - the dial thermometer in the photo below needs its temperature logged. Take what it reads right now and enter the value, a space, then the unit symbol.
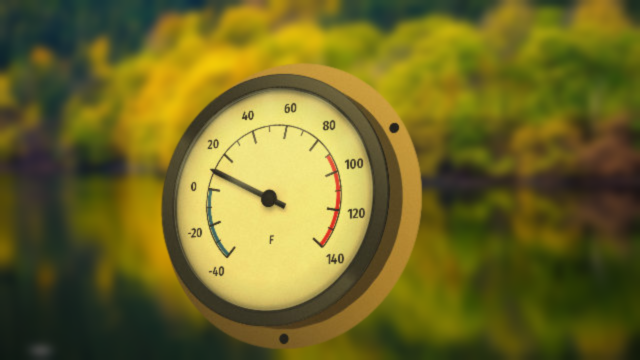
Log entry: 10 °F
